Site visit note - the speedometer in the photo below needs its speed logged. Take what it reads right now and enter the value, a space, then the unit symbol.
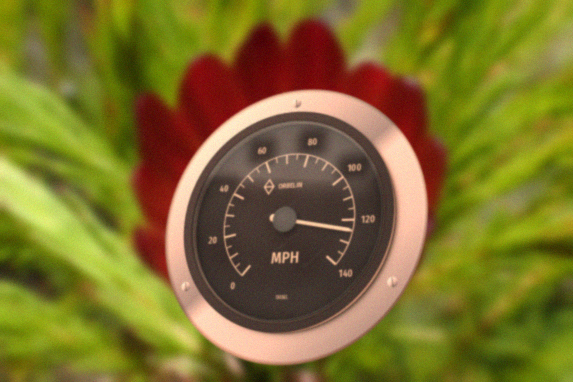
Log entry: 125 mph
